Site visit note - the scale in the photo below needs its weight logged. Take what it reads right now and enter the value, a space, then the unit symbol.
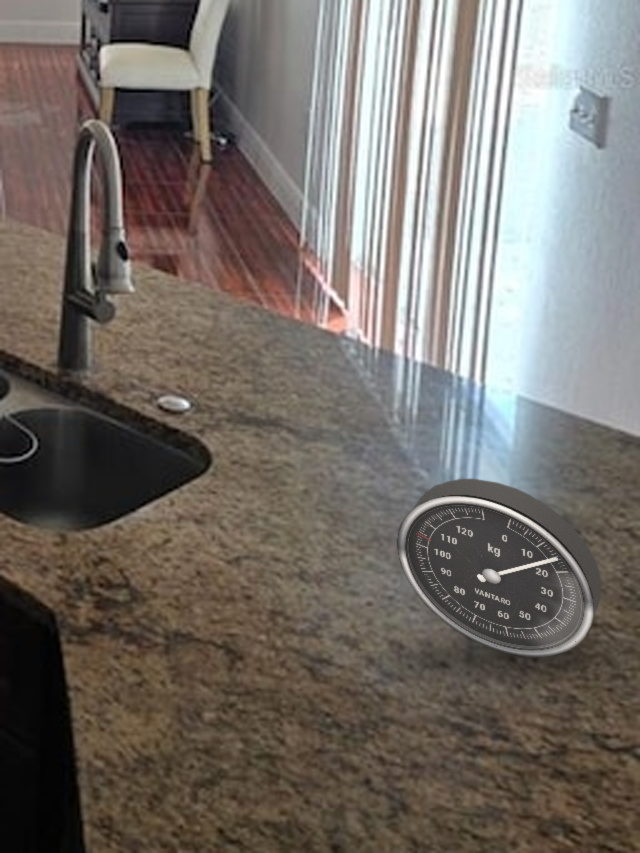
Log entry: 15 kg
